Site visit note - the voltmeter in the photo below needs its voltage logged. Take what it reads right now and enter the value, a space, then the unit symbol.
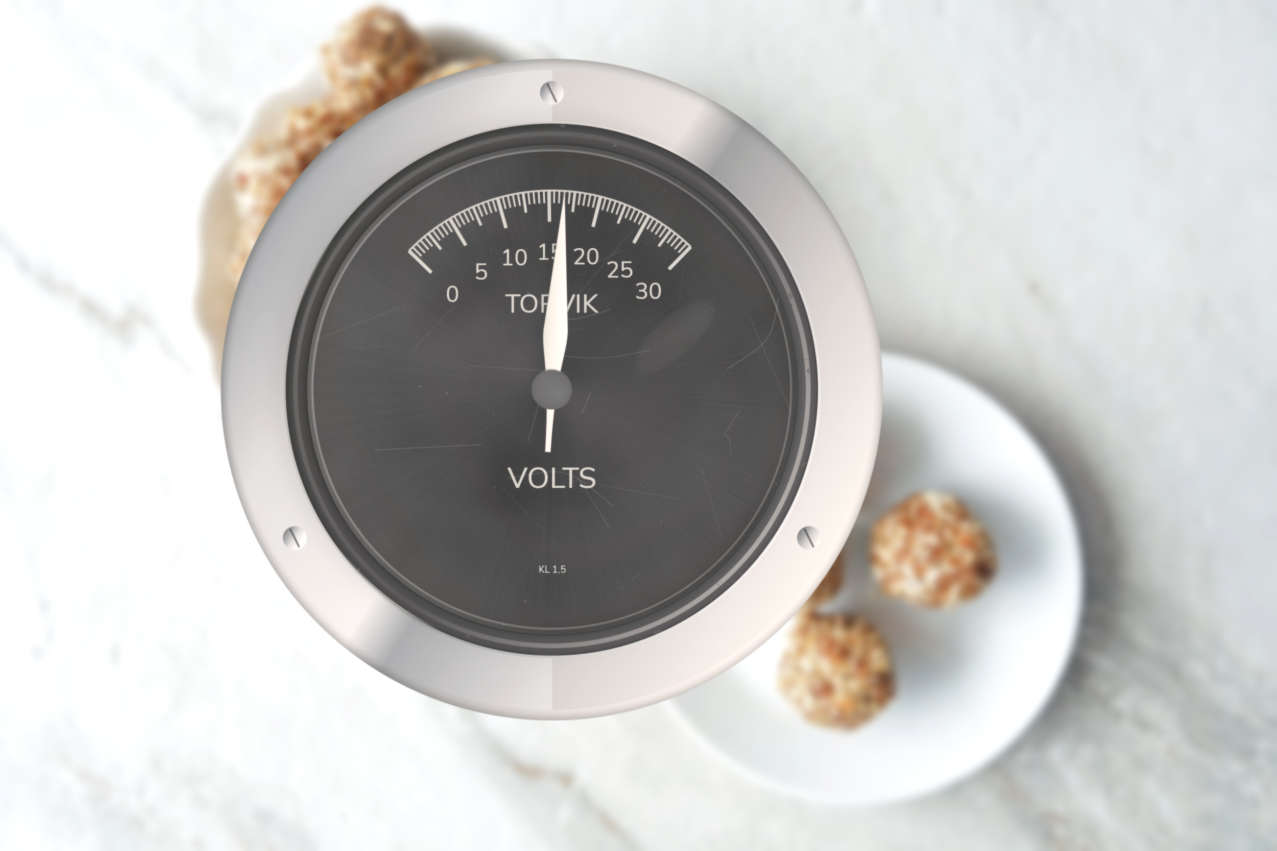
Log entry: 16.5 V
